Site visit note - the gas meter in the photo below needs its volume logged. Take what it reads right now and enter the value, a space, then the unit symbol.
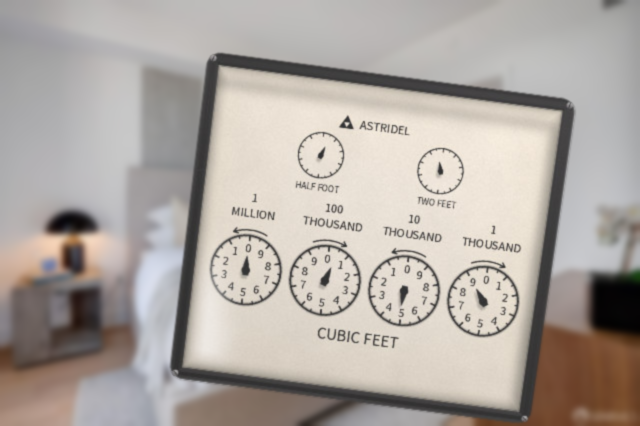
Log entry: 4900 ft³
